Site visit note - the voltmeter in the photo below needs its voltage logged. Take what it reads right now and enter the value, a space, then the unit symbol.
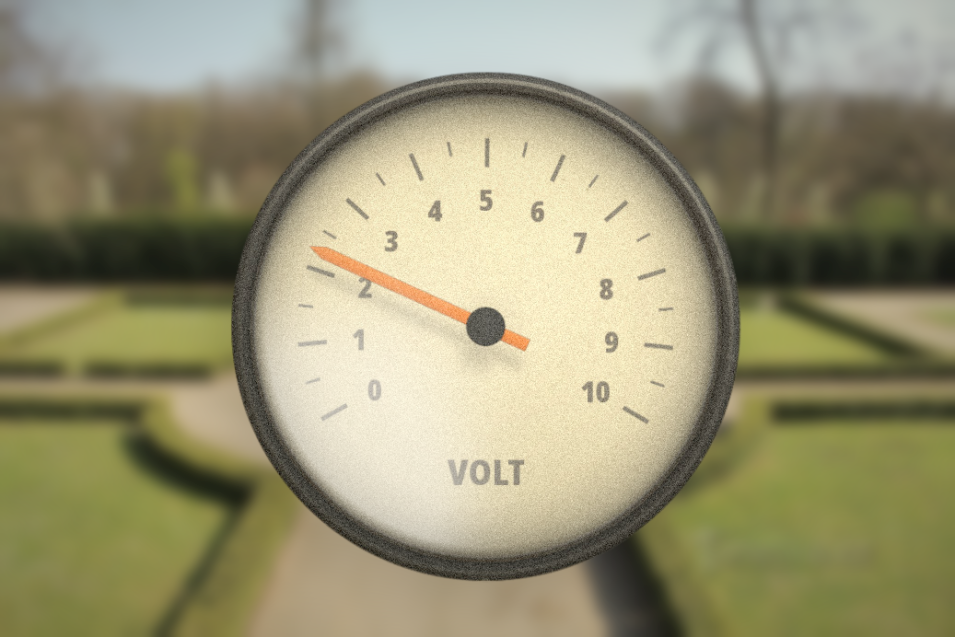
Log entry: 2.25 V
